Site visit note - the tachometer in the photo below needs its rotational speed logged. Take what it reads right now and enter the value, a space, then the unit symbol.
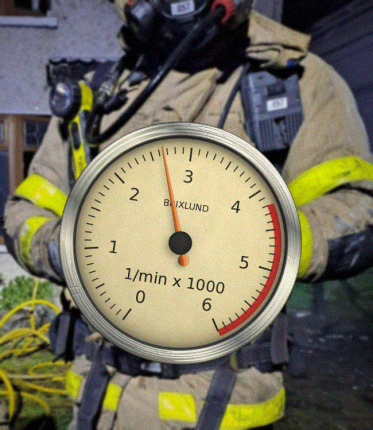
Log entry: 2650 rpm
